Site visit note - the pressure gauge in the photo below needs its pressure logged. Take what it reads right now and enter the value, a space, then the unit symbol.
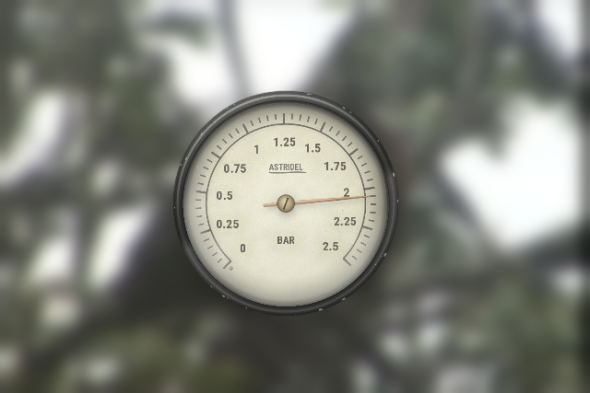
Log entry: 2.05 bar
